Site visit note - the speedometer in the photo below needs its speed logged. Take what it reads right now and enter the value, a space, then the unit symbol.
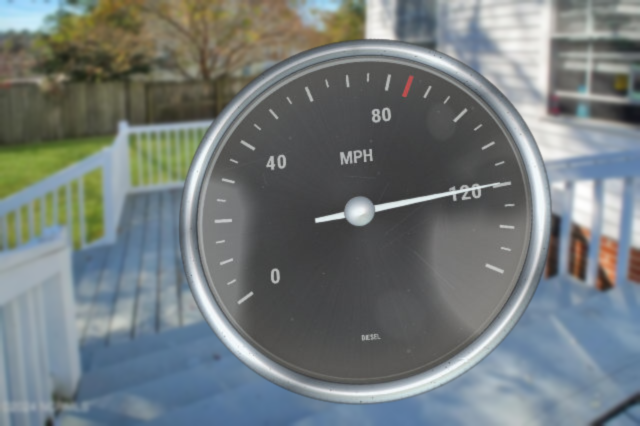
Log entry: 120 mph
